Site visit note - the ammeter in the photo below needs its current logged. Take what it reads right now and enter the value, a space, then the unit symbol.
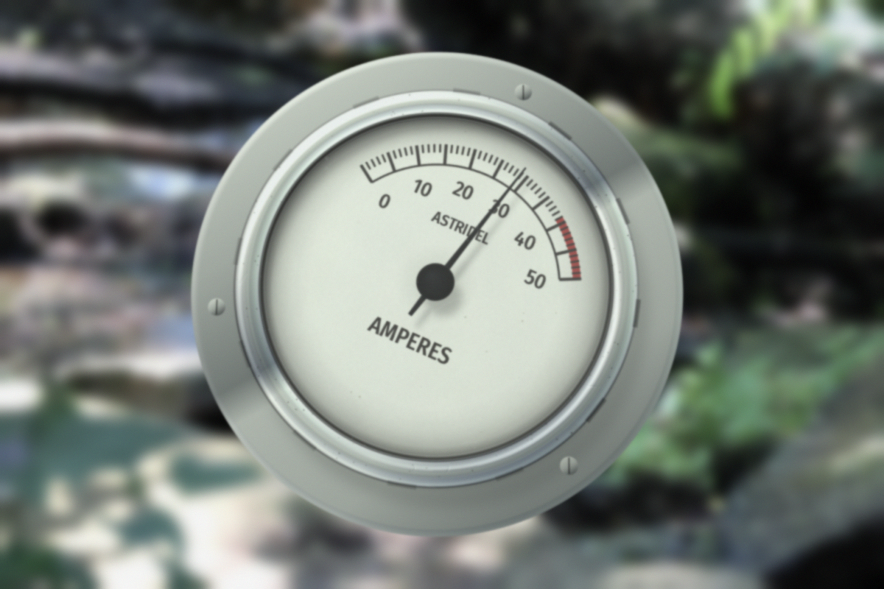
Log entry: 29 A
